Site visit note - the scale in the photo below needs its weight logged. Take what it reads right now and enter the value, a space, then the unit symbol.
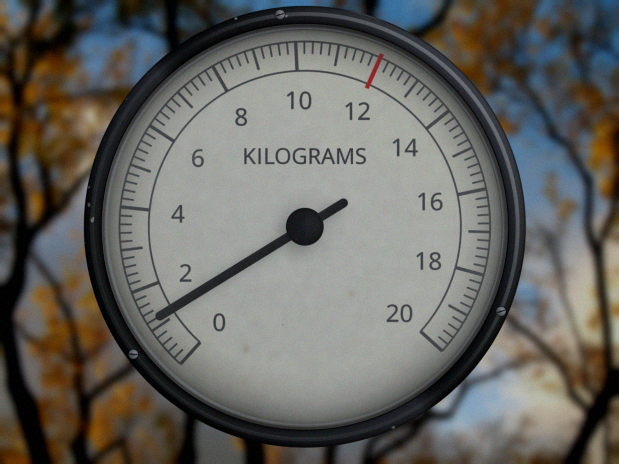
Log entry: 1.2 kg
